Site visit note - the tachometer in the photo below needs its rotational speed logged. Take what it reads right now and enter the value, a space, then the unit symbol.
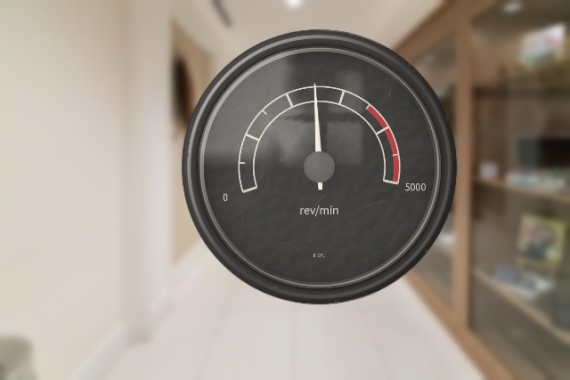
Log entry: 2500 rpm
